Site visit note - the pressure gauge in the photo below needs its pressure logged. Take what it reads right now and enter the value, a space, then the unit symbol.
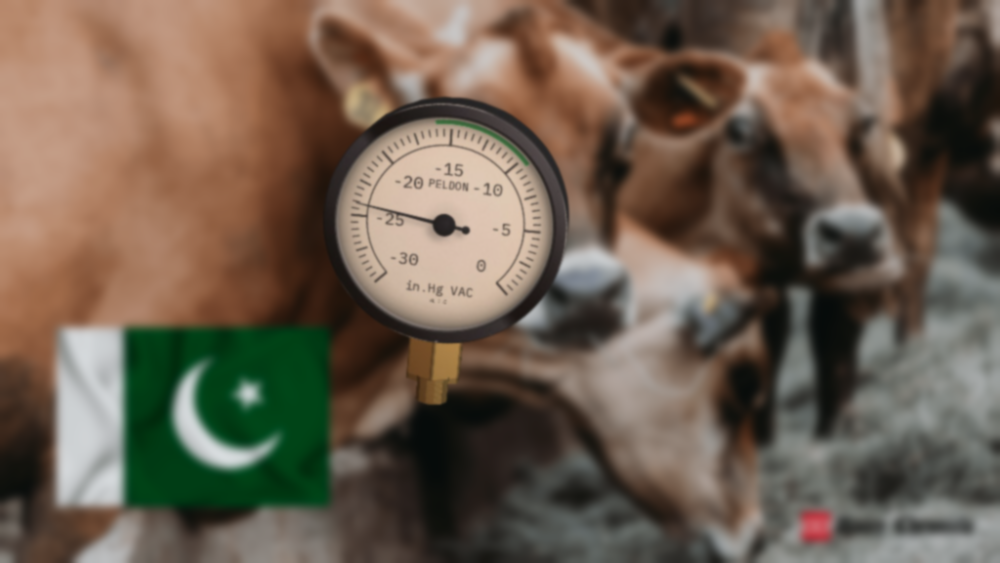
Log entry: -24 inHg
